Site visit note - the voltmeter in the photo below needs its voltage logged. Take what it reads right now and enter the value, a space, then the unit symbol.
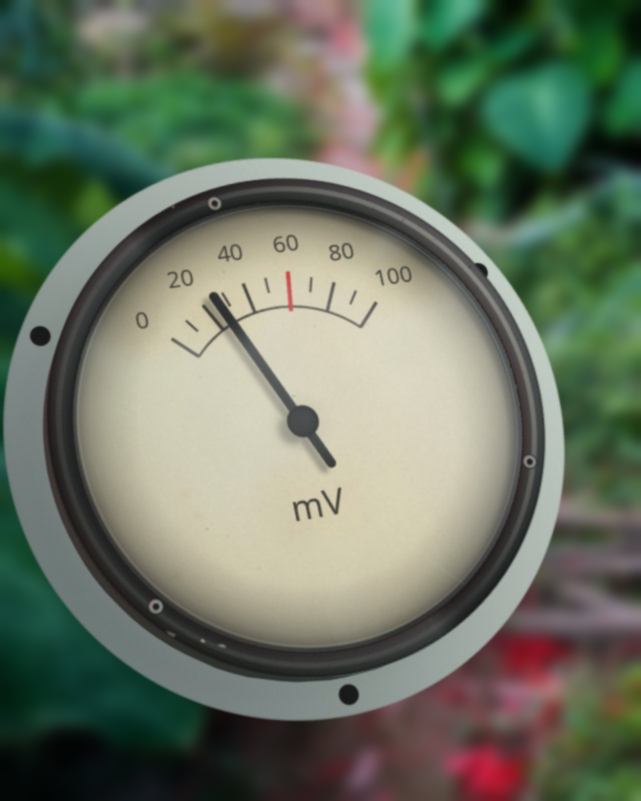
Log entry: 25 mV
